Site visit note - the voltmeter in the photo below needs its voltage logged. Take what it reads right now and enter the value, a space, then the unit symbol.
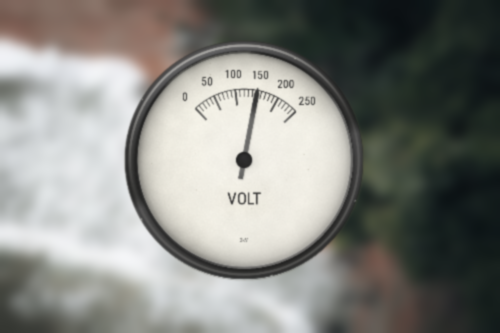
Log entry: 150 V
